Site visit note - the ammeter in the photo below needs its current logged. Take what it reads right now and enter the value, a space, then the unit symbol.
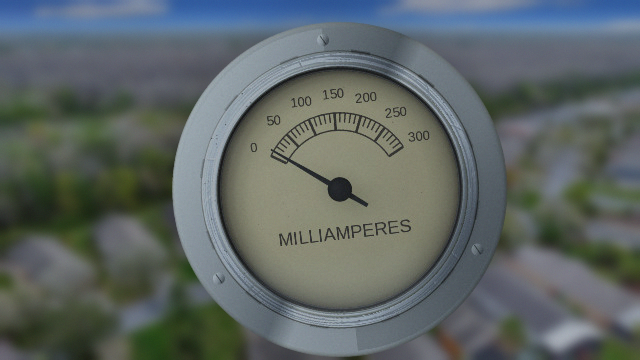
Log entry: 10 mA
